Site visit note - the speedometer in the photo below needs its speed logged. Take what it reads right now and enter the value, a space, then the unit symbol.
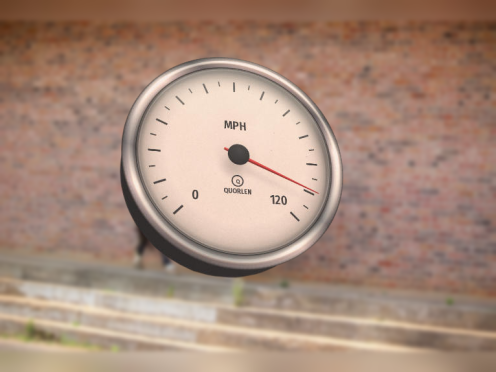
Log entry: 110 mph
